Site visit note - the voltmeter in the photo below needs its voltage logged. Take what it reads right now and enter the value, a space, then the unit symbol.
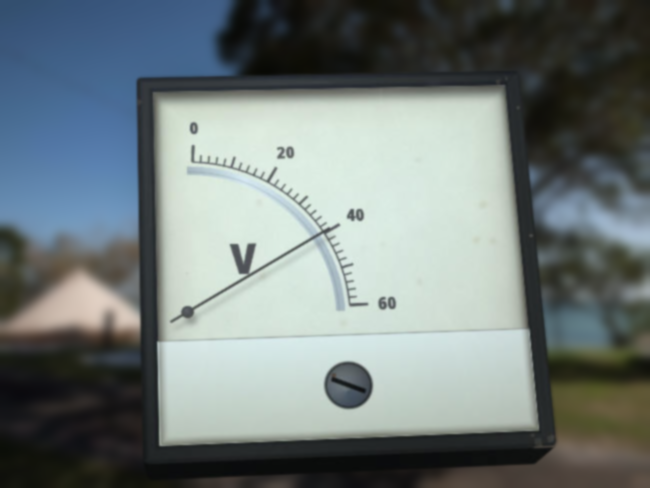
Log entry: 40 V
